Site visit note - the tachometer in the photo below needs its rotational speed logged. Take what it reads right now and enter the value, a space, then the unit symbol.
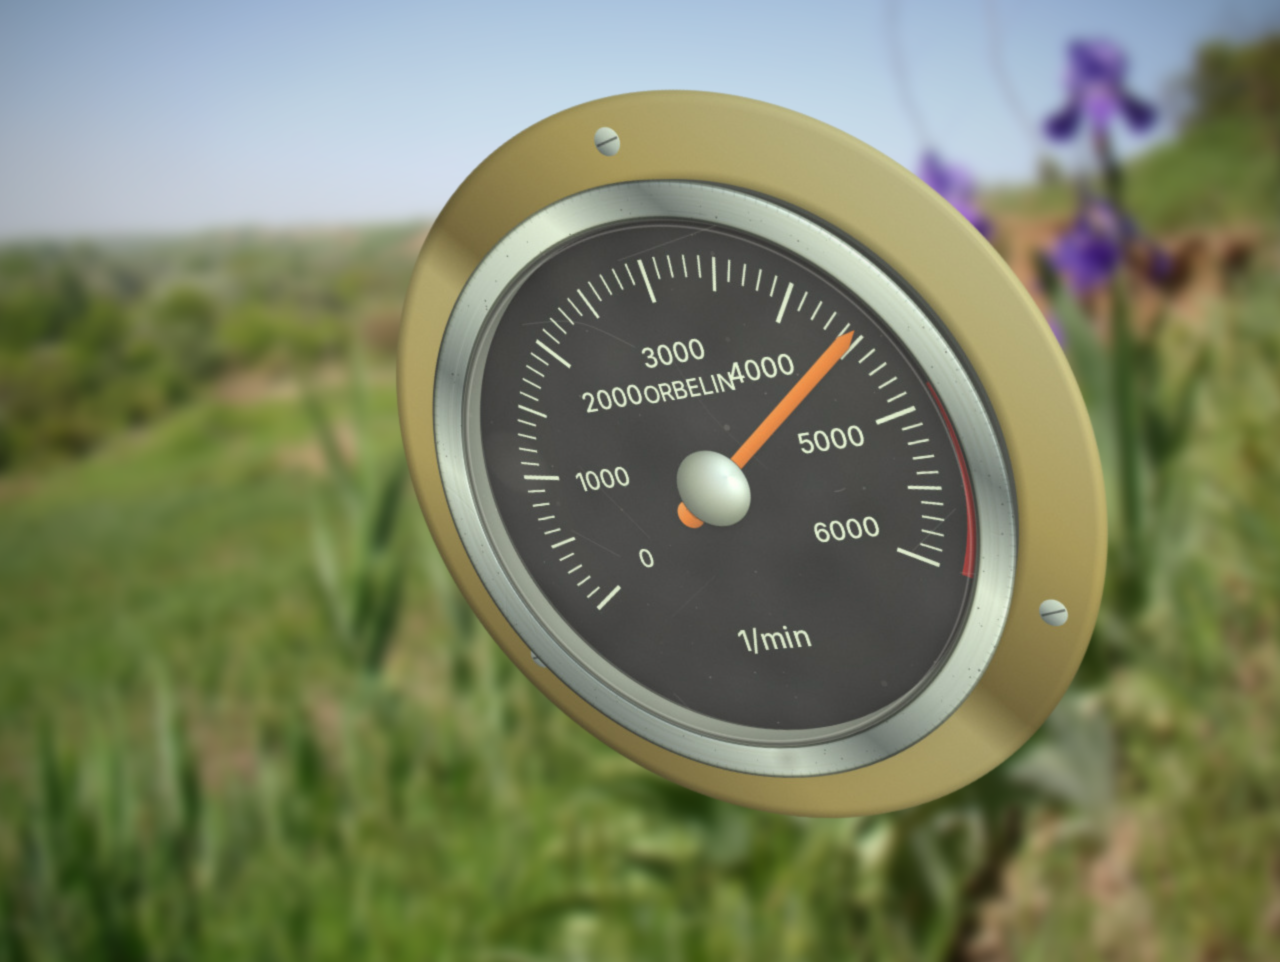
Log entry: 4450 rpm
